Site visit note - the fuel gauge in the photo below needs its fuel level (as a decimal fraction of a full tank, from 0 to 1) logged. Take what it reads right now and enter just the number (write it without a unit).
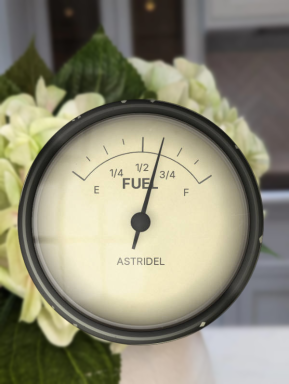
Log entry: 0.625
